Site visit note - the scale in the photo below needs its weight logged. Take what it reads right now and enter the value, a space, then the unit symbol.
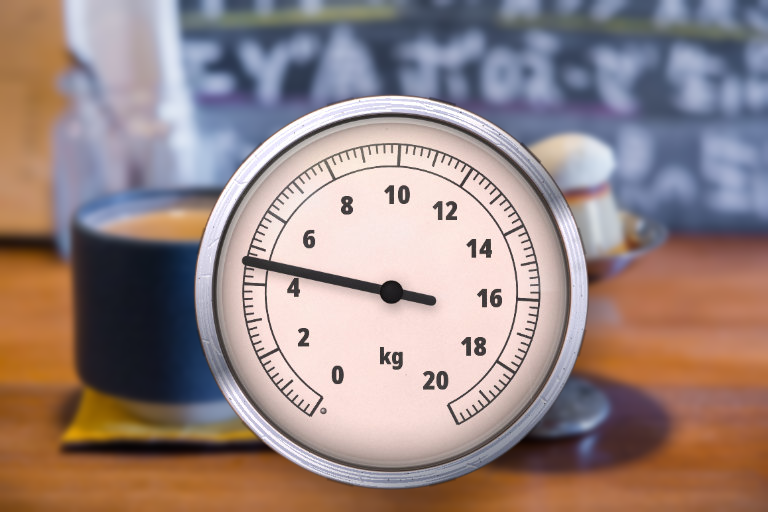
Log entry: 4.6 kg
